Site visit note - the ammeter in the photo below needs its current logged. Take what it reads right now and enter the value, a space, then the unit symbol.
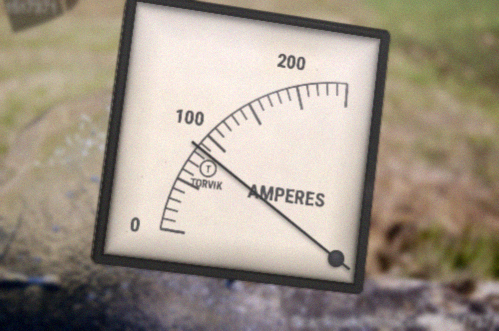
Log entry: 85 A
